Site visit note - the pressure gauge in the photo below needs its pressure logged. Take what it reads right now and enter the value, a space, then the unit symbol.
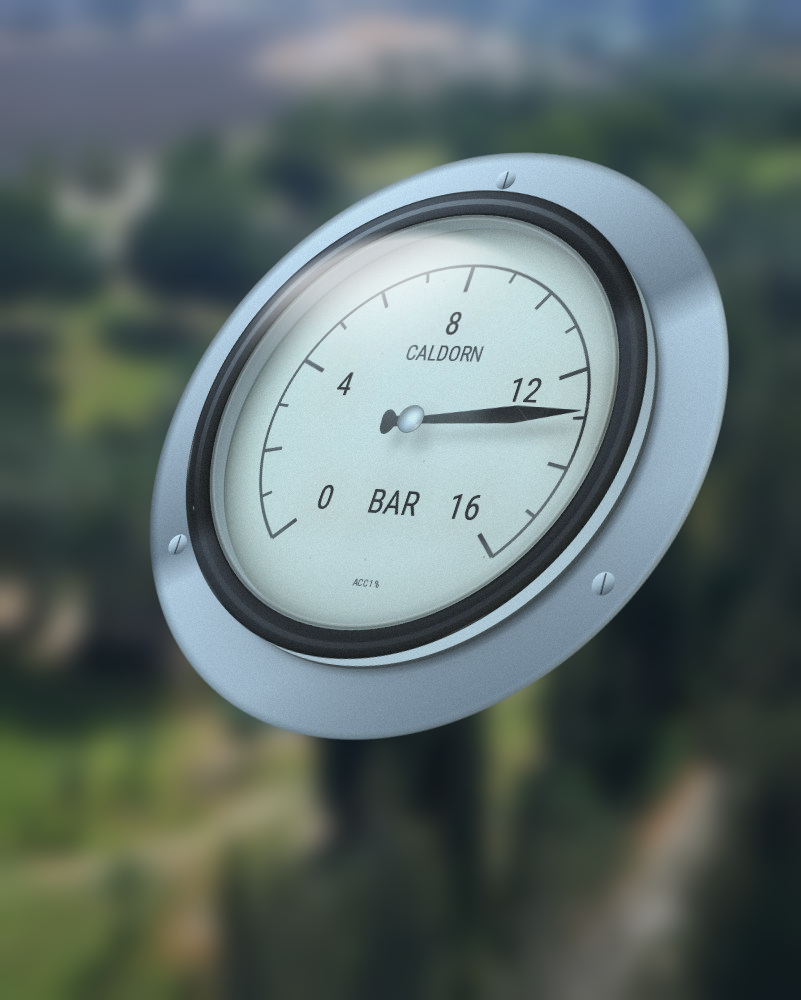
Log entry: 13 bar
